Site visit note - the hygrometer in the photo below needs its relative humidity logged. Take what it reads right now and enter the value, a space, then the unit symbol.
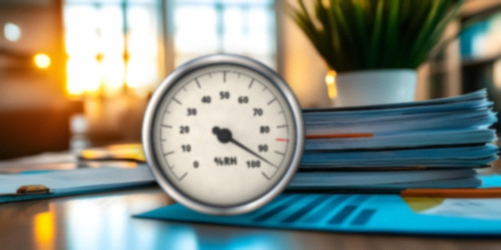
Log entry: 95 %
